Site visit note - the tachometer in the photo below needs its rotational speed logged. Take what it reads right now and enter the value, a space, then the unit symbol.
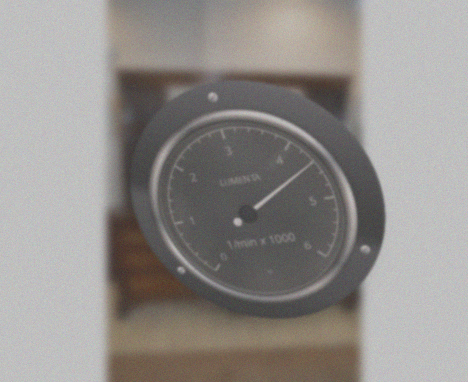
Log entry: 4400 rpm
